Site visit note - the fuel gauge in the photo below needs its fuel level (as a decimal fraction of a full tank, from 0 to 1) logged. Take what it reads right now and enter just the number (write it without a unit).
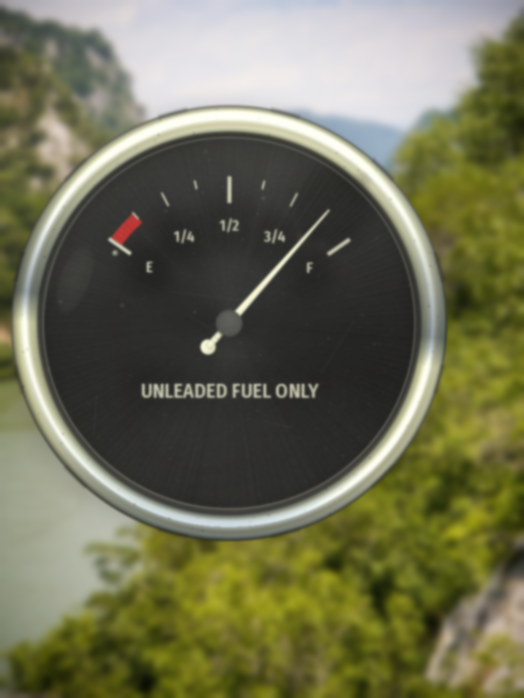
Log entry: 0.875
